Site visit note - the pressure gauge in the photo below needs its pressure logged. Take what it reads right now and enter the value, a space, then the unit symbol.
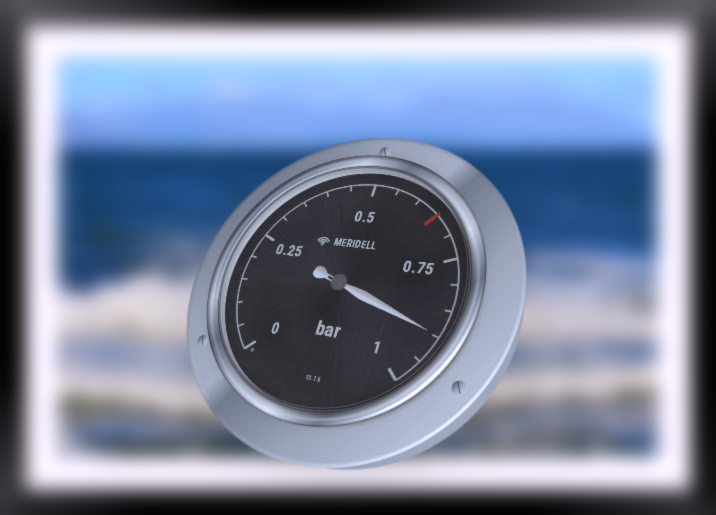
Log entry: 0.9 bar
